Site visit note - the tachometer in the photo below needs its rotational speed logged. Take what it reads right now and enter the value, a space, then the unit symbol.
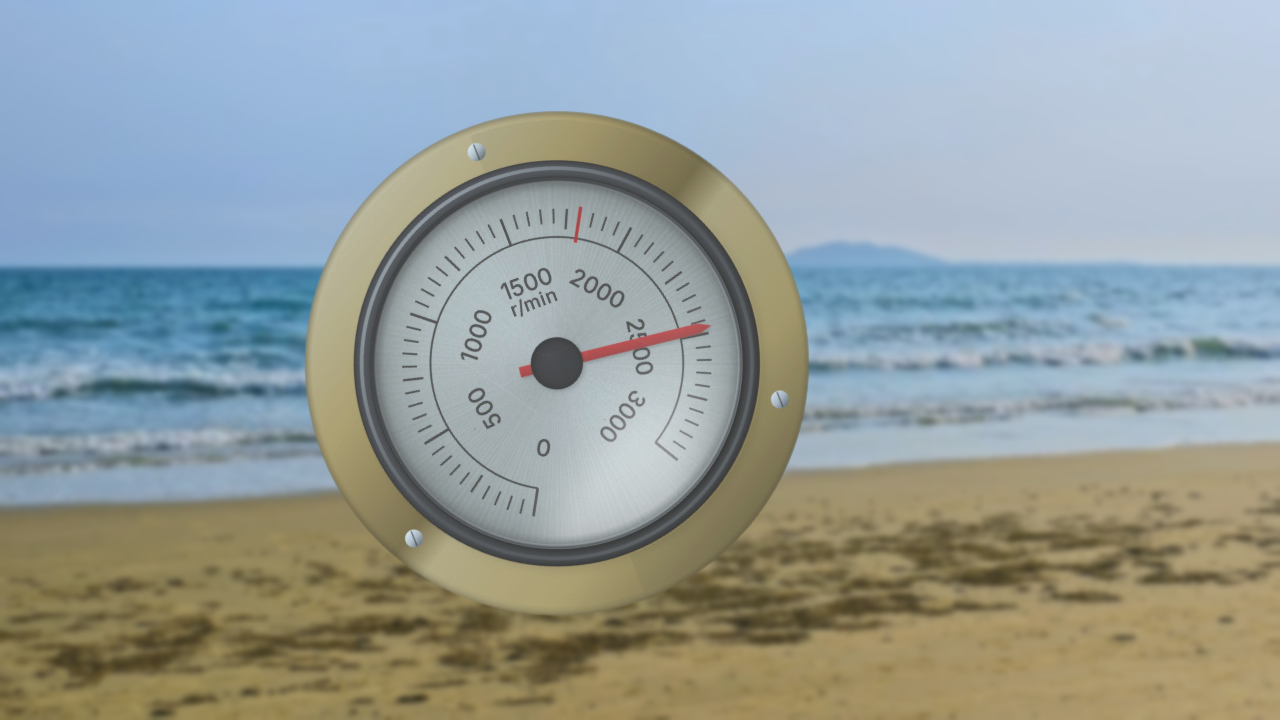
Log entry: 2475 rpm
